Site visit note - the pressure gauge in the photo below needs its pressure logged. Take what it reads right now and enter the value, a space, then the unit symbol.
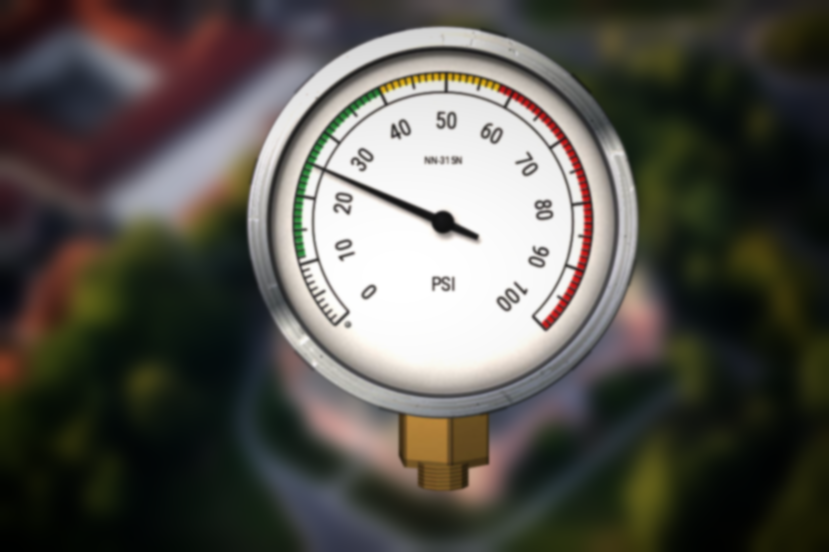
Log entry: 25 psi
